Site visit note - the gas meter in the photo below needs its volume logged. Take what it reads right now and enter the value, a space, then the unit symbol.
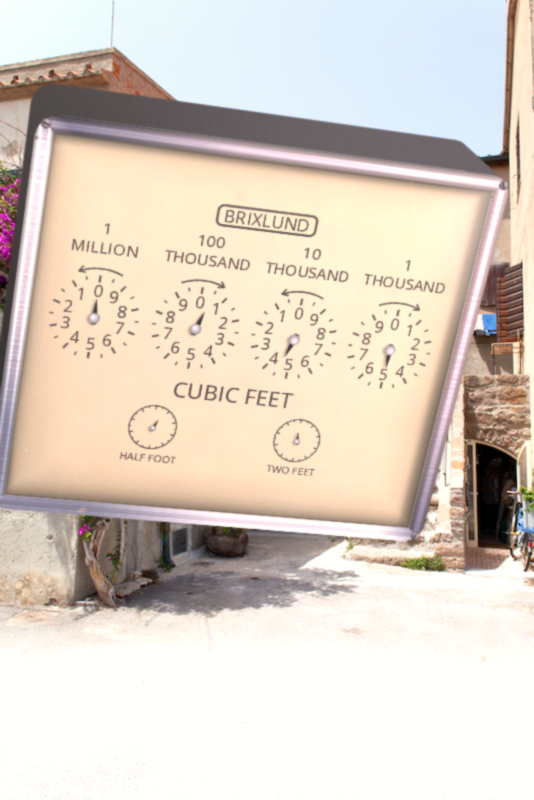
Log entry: 4500 ft³
